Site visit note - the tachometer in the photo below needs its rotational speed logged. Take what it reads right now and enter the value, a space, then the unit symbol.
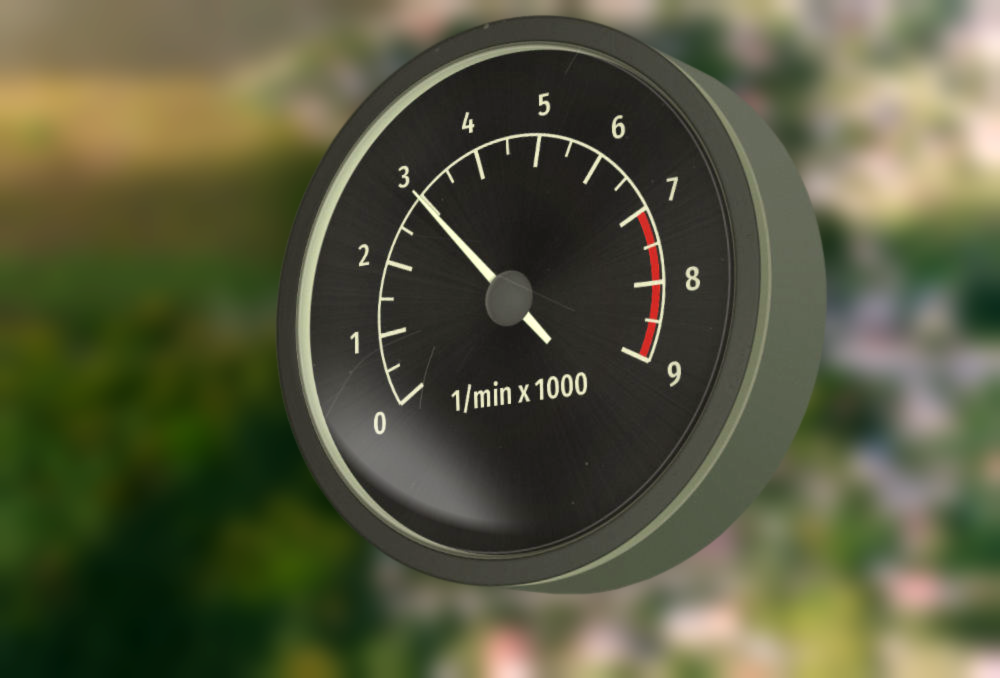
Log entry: 3000 rpm
